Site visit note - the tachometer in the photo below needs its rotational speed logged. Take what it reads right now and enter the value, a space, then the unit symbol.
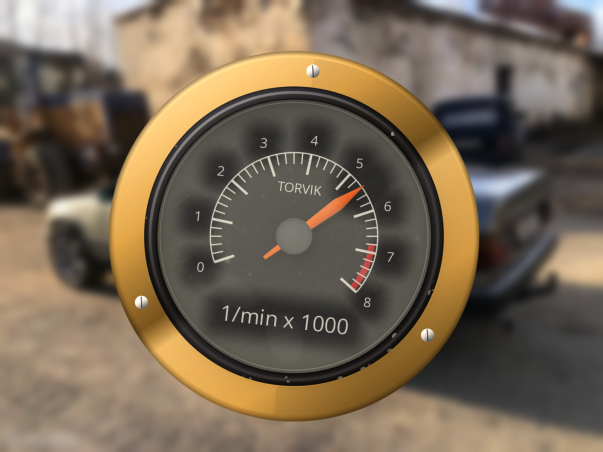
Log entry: 5400 rpm
